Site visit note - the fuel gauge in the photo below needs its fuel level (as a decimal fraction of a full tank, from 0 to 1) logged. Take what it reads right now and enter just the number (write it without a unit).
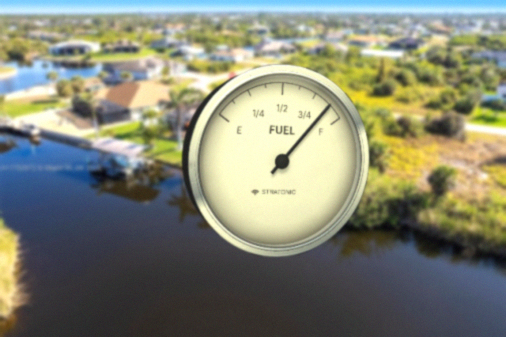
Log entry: 0.875
